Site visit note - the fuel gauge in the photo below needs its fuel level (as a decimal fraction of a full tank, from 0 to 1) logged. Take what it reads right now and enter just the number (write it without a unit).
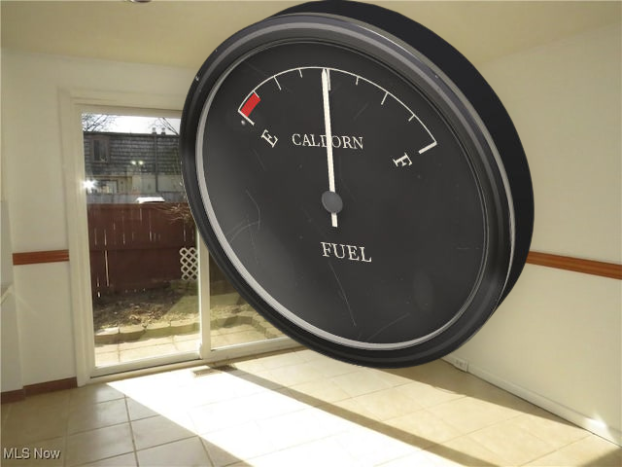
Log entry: 0.5
